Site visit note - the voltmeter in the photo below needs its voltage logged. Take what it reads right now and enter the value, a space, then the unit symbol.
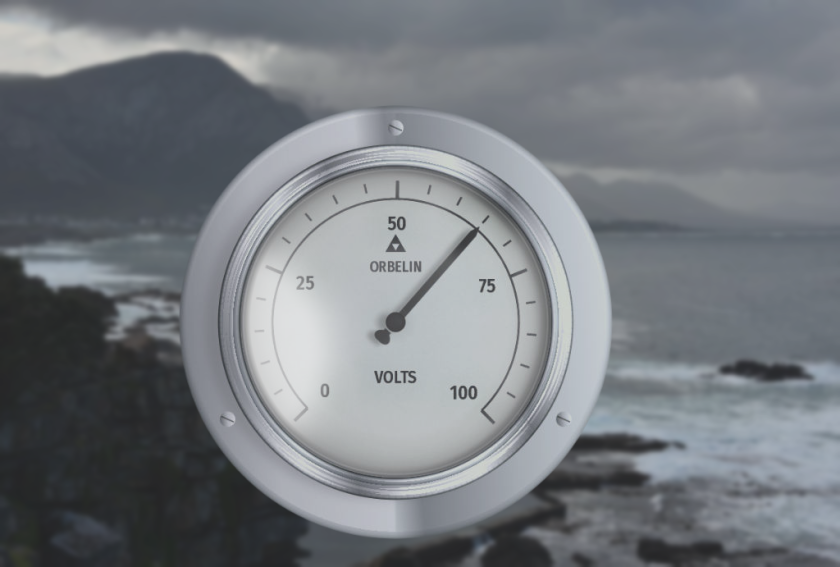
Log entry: 65 V
